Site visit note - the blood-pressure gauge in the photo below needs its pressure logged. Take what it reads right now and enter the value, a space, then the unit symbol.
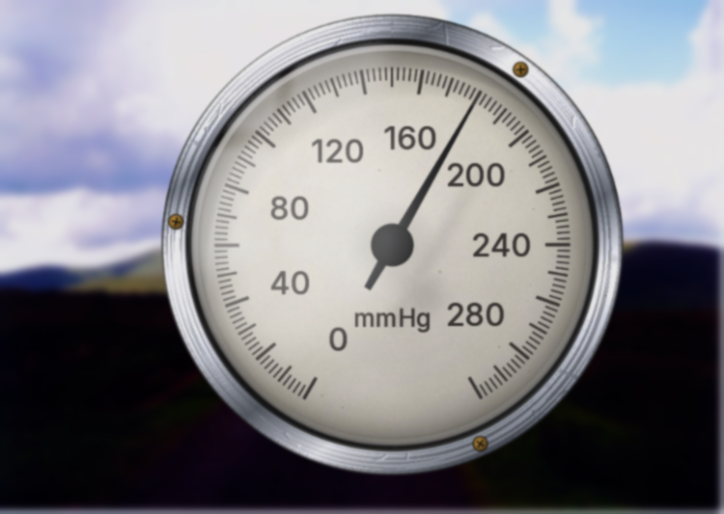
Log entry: 180 mmHg
